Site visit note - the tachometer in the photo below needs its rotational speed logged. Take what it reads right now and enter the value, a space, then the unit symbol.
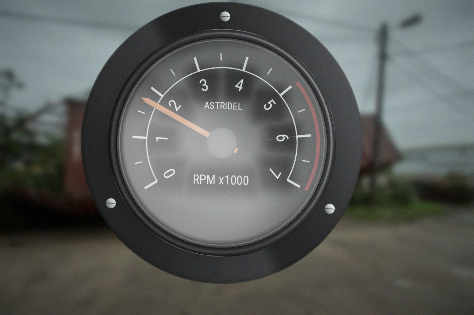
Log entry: 1750 rpm
